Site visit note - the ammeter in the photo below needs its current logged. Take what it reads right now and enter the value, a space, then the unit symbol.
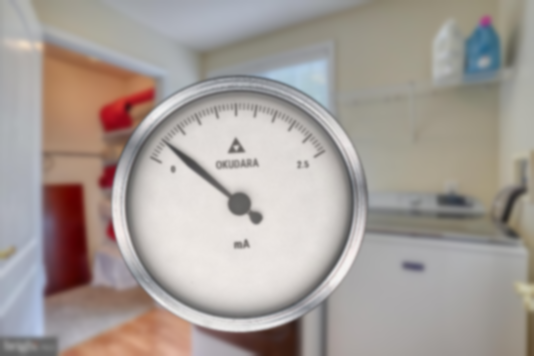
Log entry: 0.25 mA
